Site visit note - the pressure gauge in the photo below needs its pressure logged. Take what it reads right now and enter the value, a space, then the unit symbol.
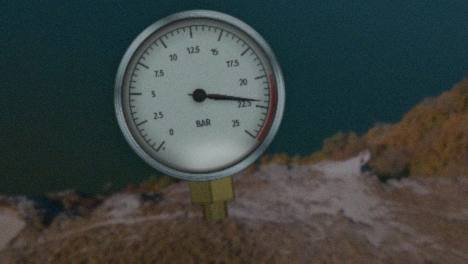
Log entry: 22 bar
